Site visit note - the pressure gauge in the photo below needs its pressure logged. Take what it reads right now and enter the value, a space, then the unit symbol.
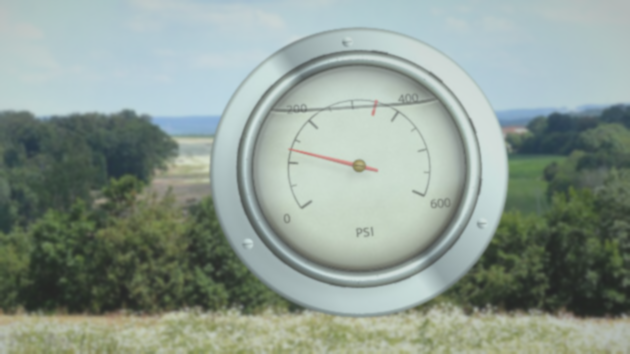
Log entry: 125 psi
